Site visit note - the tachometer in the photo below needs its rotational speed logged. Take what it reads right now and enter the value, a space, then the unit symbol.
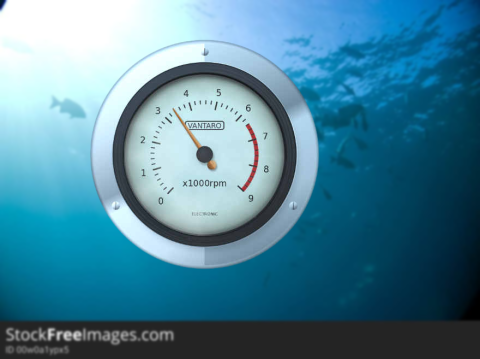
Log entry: 3400 rpm
